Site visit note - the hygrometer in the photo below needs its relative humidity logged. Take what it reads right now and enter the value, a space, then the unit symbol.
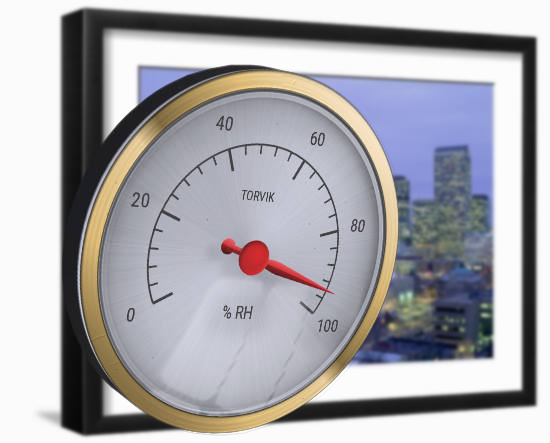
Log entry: 94 %
